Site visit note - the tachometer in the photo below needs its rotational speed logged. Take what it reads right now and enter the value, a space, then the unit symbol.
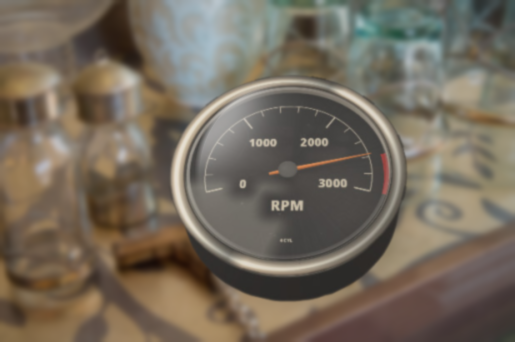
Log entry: 2600 rpm
